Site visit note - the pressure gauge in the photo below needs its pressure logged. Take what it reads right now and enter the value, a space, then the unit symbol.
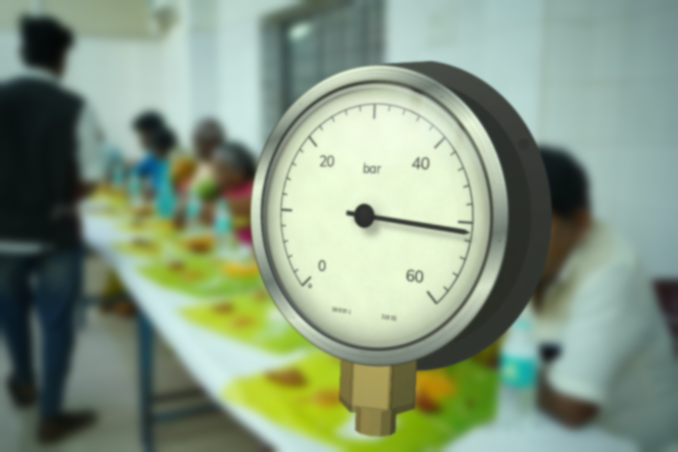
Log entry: 51 bar
